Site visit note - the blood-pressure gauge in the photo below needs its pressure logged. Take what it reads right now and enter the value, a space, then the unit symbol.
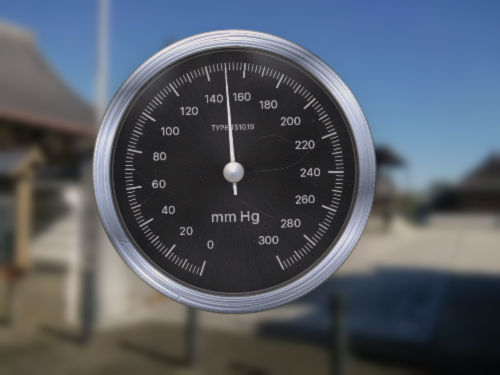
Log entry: 150 mmHg
